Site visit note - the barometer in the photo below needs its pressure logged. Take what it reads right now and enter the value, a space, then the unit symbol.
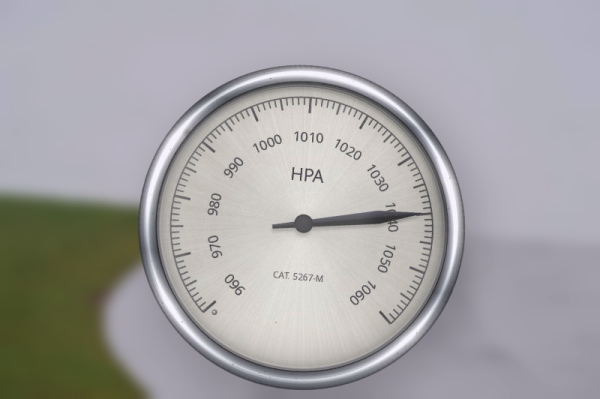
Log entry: 1040 hPa
